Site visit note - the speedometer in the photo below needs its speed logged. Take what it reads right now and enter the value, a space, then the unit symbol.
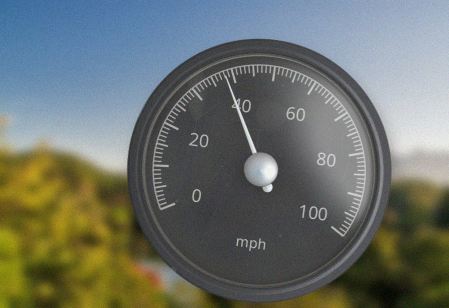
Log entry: 38 mph
